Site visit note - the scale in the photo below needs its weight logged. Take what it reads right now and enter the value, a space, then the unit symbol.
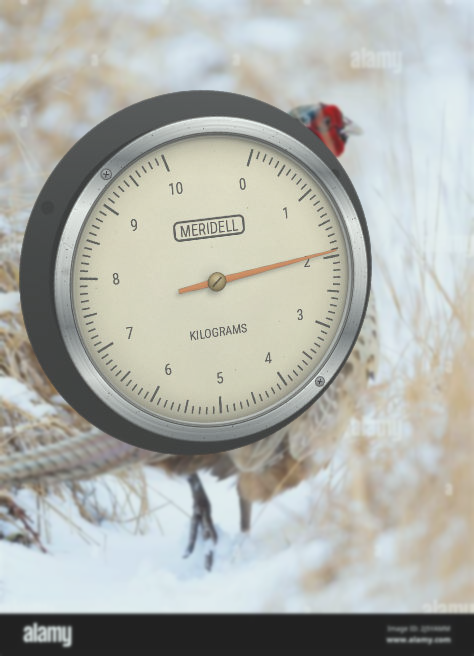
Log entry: 1.9 kg
